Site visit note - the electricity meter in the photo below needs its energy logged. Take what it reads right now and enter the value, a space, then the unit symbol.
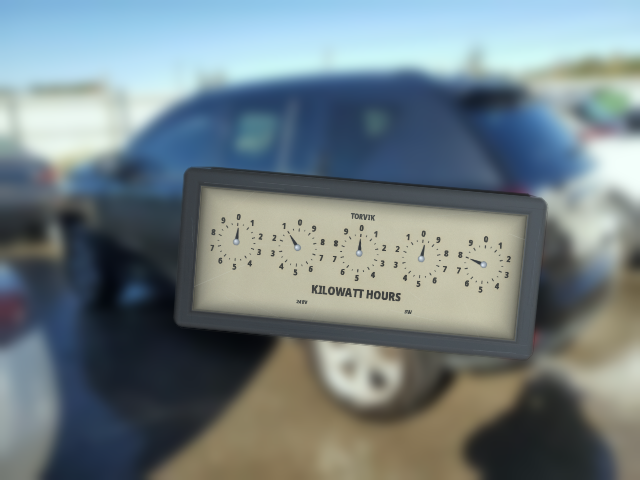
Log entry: 998 kWh
